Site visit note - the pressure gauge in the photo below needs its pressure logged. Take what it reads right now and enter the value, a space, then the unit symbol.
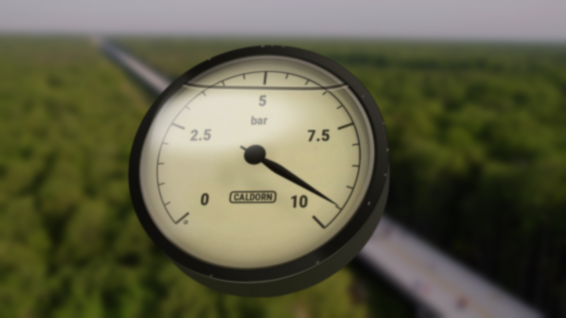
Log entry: 9.5 bar
